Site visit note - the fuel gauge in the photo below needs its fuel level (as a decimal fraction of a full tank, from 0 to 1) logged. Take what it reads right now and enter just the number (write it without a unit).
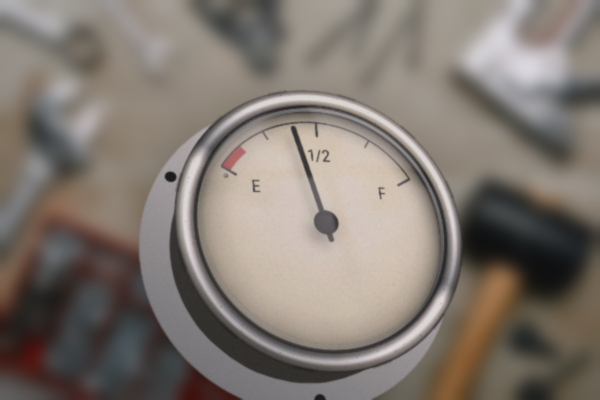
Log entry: 0.375
